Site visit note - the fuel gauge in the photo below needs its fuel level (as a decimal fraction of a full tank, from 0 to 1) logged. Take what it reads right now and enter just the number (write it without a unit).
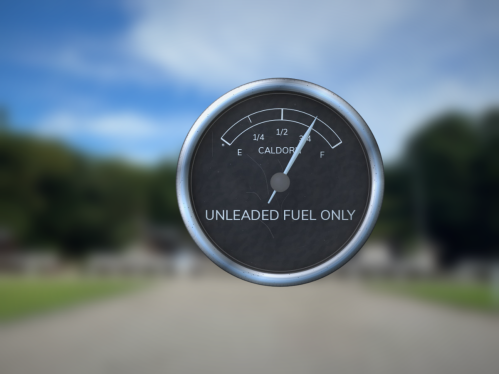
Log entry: 0.75
